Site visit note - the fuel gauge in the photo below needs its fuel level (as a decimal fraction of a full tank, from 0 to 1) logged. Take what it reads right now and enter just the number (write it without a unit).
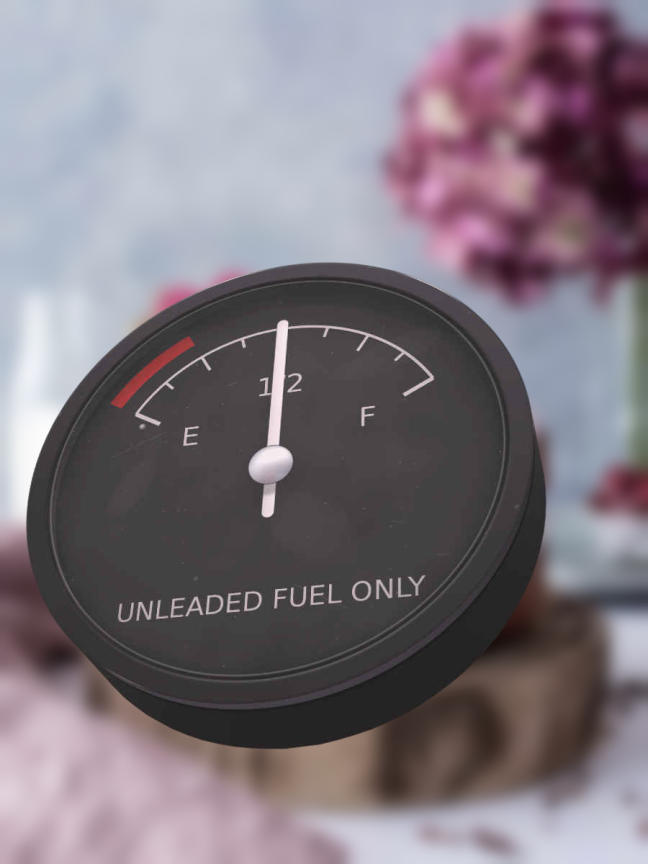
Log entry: 0.5
